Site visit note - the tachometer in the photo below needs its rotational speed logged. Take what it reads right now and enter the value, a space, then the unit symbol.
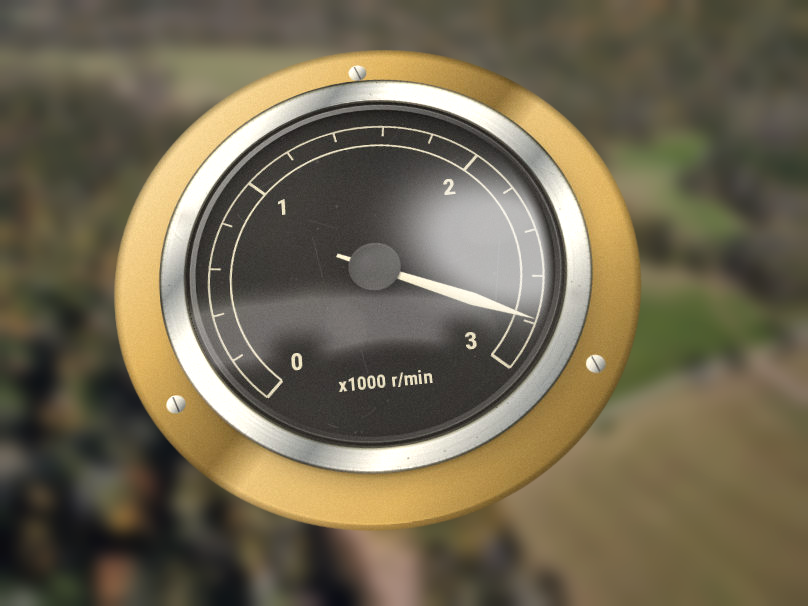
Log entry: 2800 rpm
